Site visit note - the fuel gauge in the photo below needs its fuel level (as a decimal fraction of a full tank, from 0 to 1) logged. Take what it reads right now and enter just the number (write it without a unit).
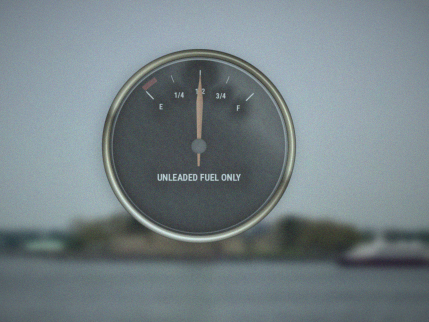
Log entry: 0.5
